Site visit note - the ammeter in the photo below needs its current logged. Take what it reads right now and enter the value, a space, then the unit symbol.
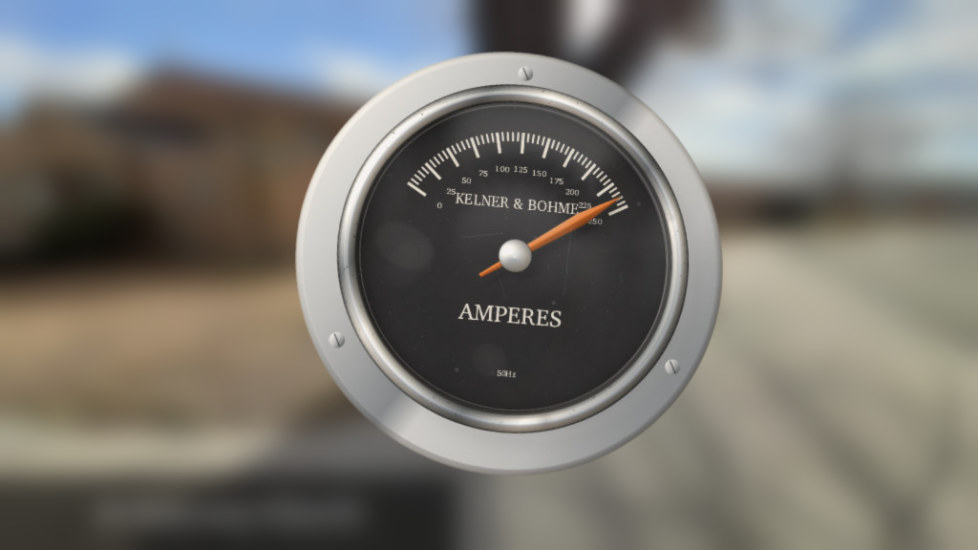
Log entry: 240 A
